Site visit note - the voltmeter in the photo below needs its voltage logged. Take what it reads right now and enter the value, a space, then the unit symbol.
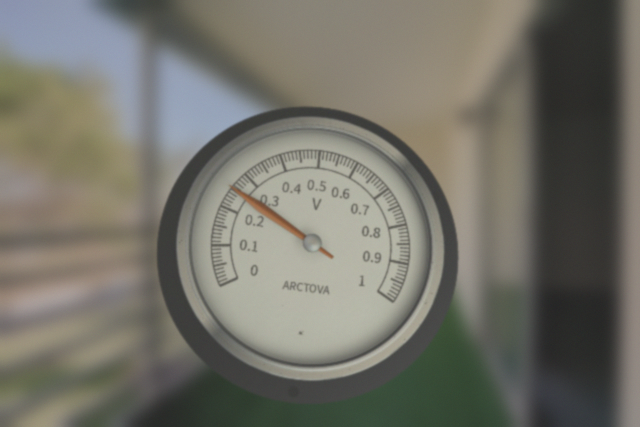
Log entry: 0.25 V
